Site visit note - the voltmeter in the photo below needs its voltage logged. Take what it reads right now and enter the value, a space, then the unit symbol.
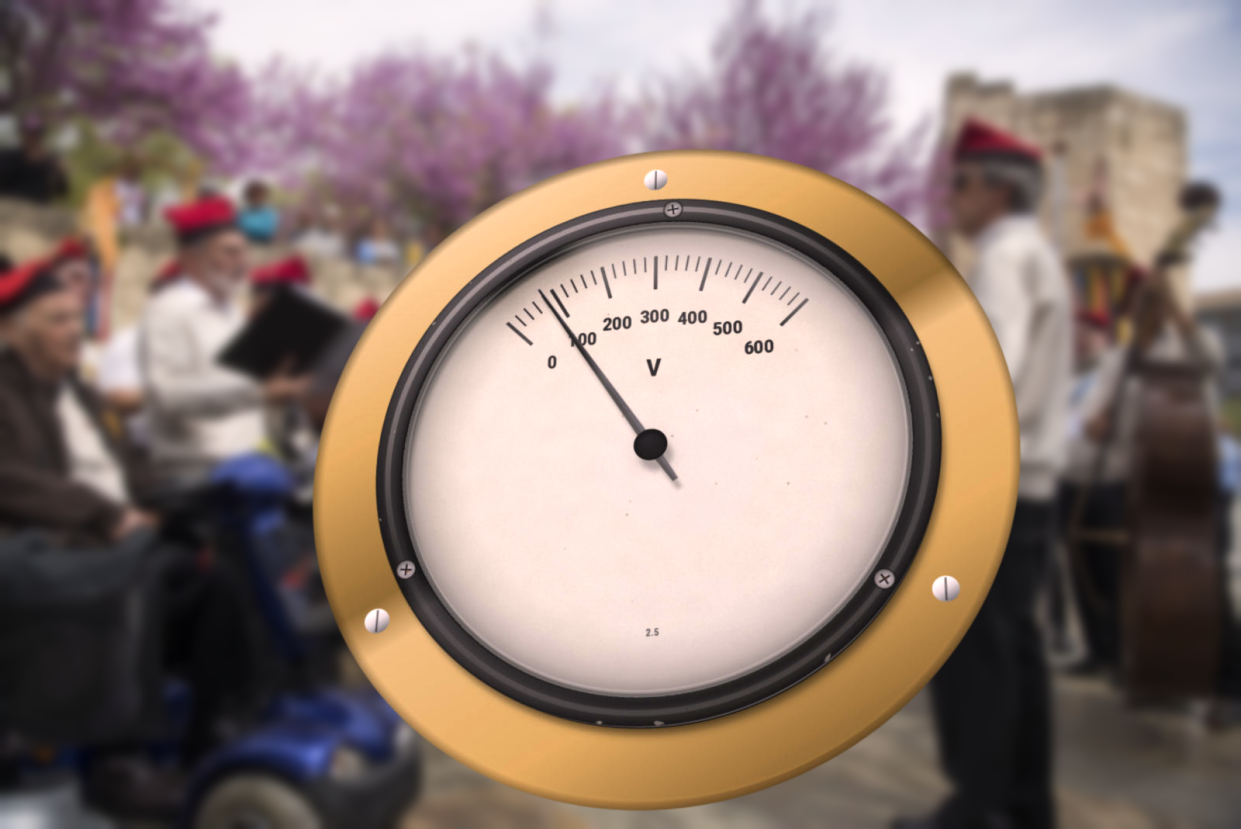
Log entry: 80 V
